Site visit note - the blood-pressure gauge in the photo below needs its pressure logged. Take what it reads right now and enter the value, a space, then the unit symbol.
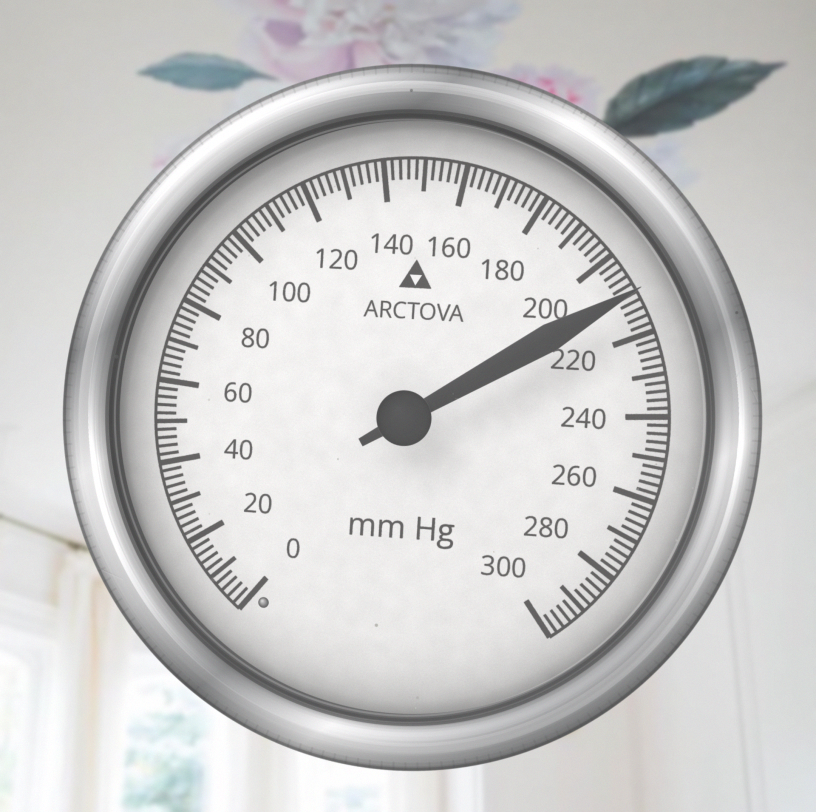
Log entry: 210 mmHg
